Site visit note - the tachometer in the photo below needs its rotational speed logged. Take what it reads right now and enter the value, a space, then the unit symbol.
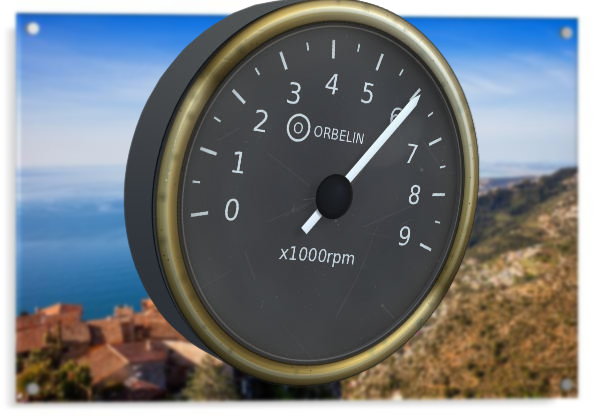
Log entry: 6000 rpm
